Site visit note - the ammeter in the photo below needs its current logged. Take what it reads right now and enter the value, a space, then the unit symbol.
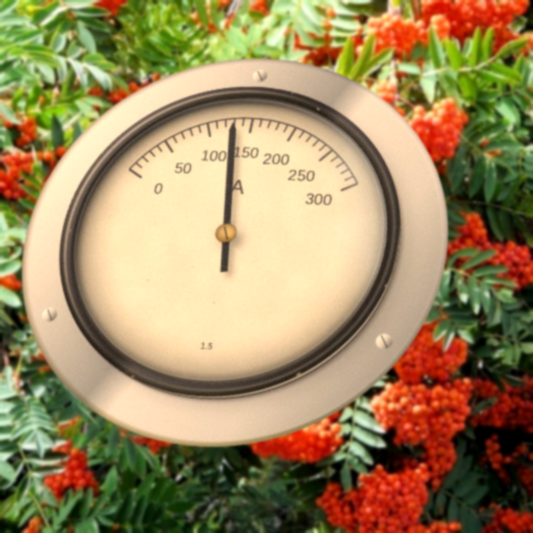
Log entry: 130 A
